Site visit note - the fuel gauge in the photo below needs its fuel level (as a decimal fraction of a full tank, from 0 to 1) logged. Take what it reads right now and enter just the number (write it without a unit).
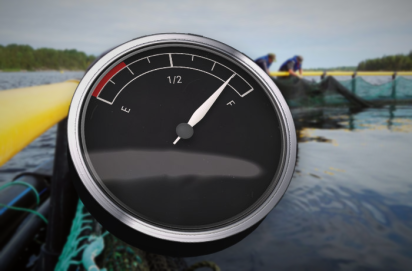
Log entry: 0.875
